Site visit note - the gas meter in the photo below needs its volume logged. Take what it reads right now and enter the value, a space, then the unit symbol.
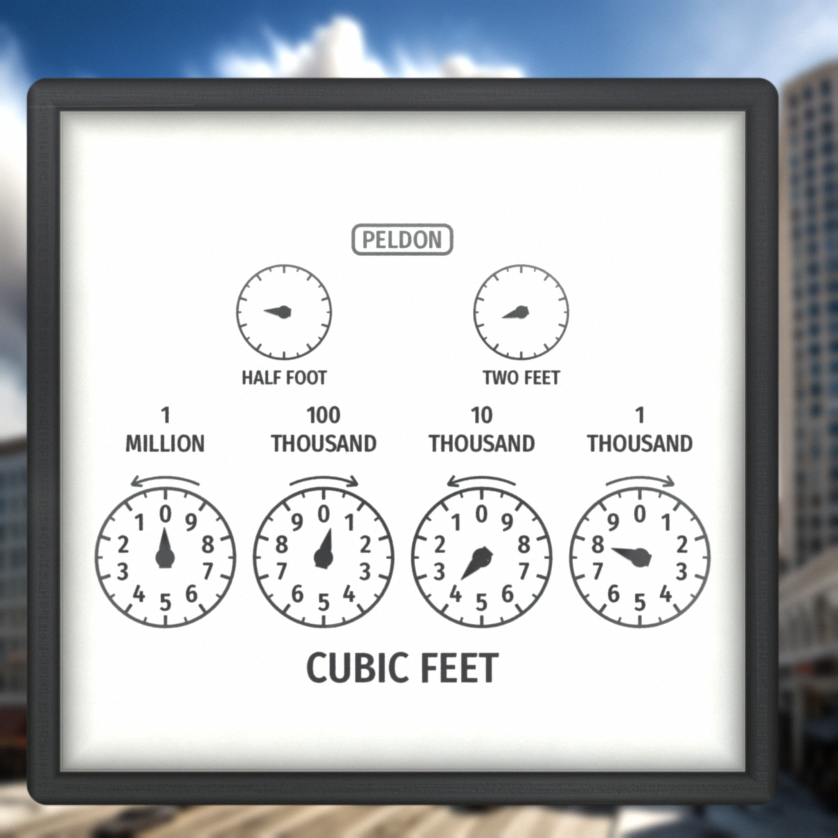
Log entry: 3800 ft³
